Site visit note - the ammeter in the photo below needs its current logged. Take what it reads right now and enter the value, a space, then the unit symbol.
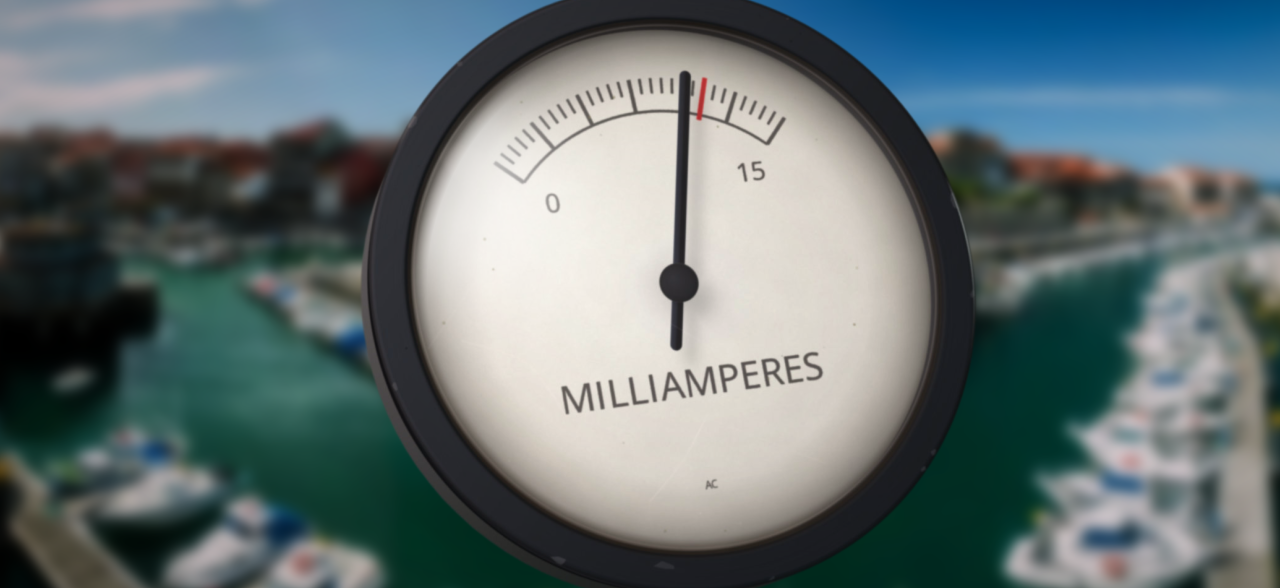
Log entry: 10 mA
